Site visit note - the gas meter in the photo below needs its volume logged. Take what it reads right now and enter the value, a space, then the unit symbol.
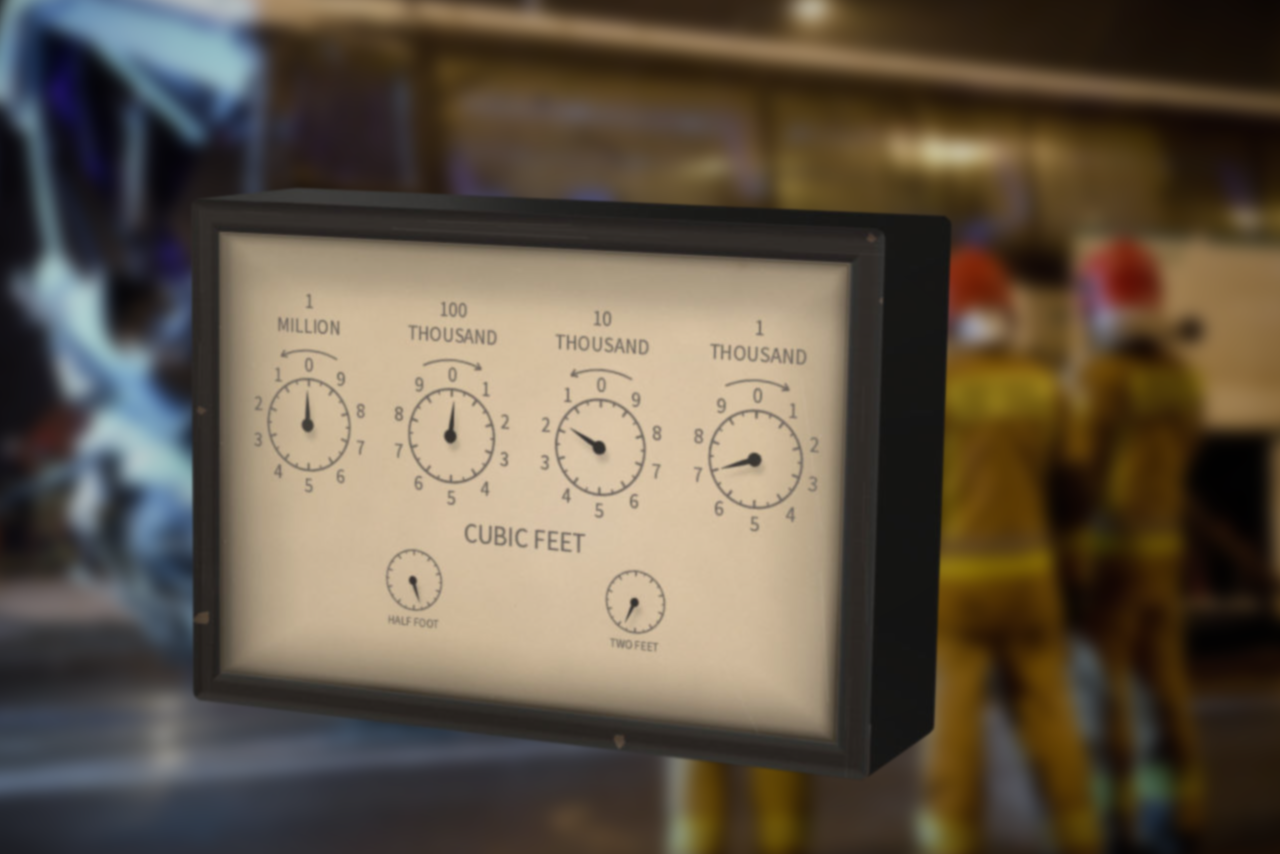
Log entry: 1700 ft³
